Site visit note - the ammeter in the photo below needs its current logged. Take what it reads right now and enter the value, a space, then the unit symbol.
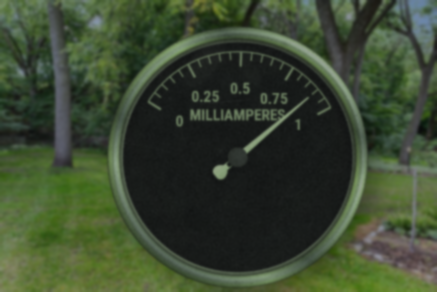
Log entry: 0.9 mA
